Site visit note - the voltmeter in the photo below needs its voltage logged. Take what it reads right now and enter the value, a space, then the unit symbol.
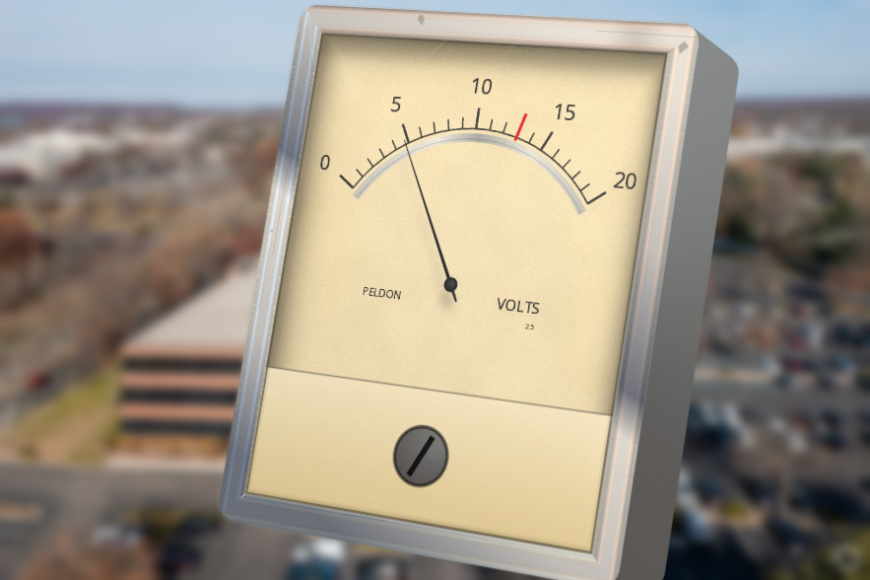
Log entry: 5 V
